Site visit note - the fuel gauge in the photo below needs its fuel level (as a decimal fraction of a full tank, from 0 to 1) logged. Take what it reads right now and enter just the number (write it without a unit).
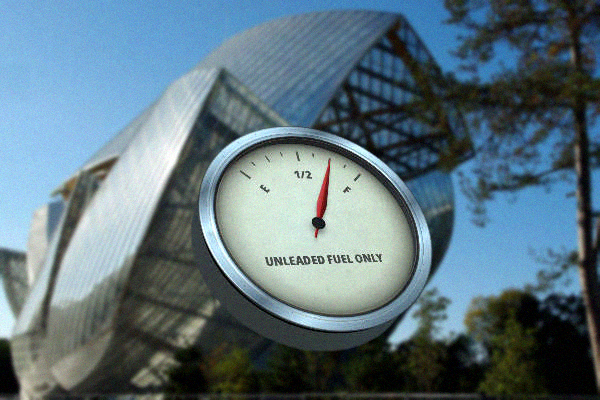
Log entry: 0.75
